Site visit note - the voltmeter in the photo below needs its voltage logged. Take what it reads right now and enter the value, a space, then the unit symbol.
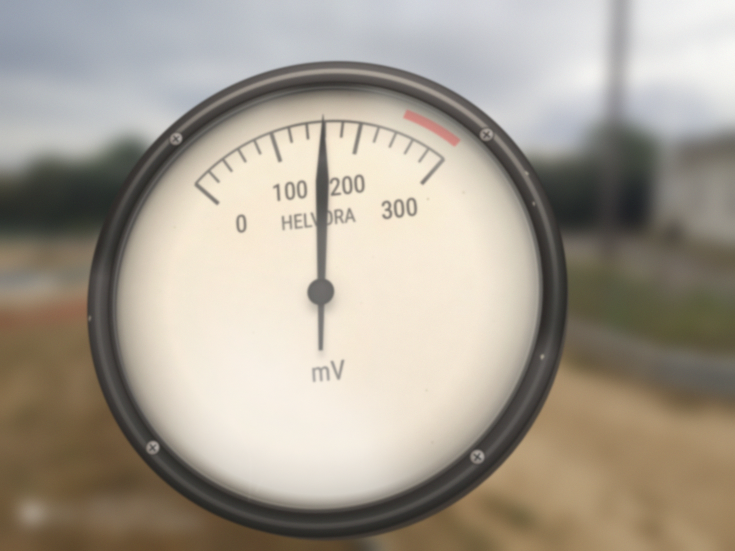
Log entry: 160 mV
